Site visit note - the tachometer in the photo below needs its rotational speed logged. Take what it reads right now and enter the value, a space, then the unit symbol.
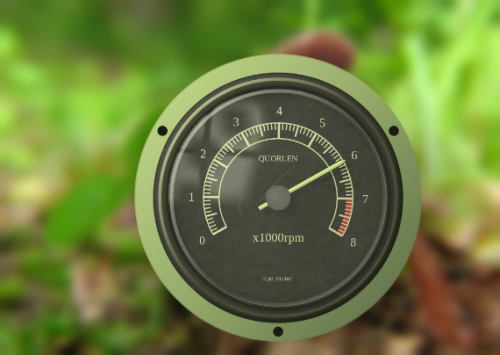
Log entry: 6000 rpm
